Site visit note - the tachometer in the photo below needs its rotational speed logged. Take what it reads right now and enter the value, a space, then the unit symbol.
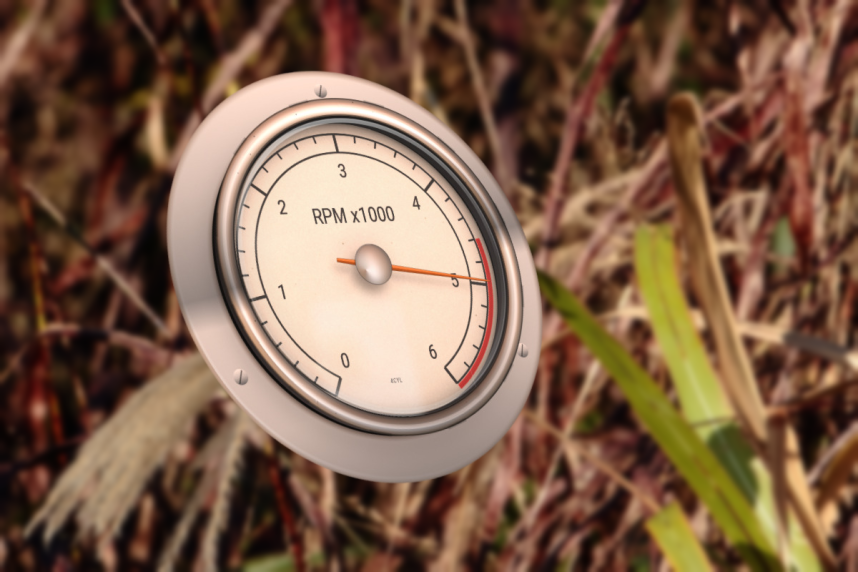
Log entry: 5000 rpm
